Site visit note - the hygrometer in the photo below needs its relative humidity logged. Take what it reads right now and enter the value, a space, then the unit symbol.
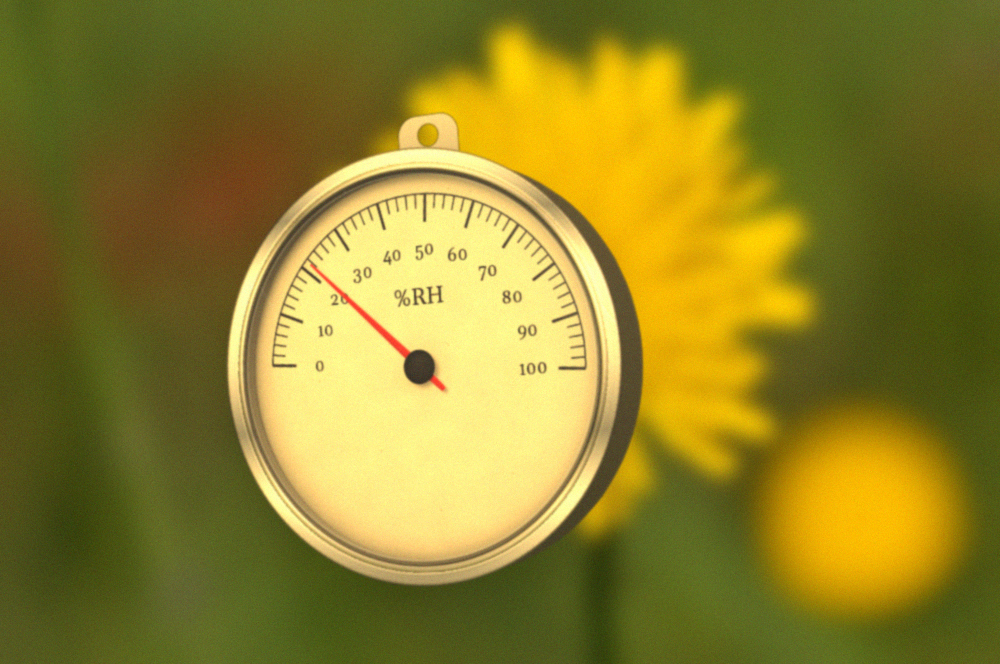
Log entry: 22 %
